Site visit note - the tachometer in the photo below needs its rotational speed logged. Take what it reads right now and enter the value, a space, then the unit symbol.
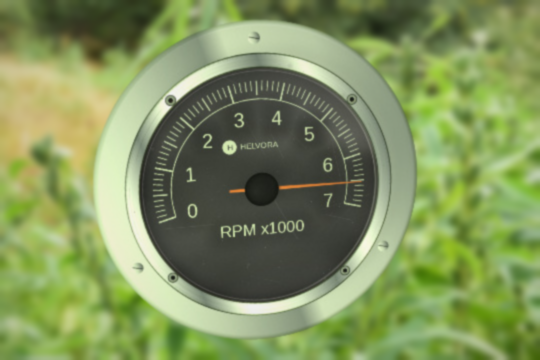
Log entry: 6500 rpm
